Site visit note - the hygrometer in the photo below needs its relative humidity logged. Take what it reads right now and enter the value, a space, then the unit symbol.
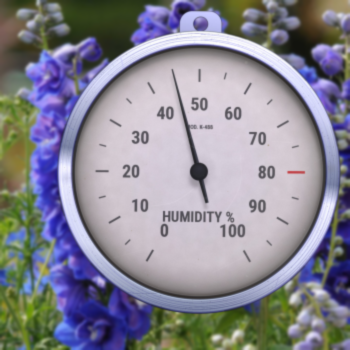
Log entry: 45 %
